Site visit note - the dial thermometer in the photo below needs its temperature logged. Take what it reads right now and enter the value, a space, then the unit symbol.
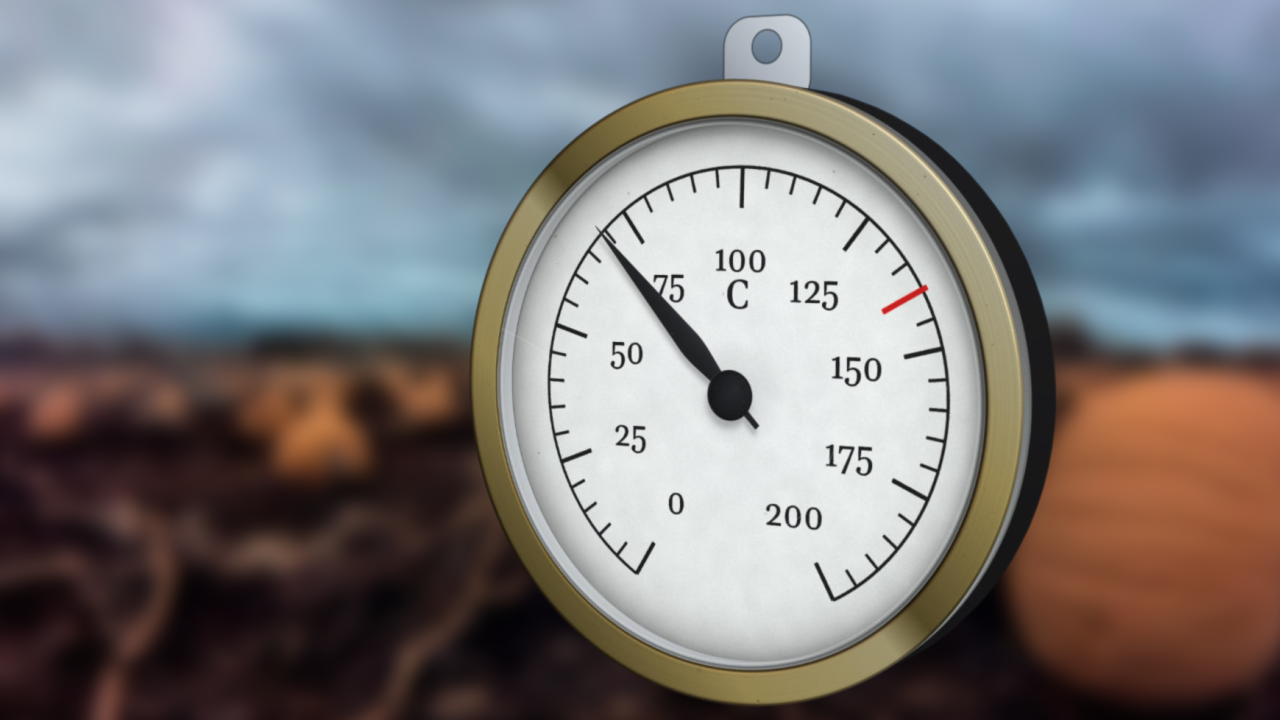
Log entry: 70 °C
